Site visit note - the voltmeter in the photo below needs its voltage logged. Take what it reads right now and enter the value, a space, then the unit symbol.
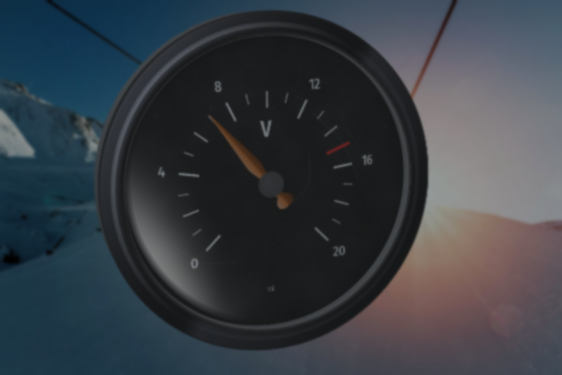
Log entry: 7 V
